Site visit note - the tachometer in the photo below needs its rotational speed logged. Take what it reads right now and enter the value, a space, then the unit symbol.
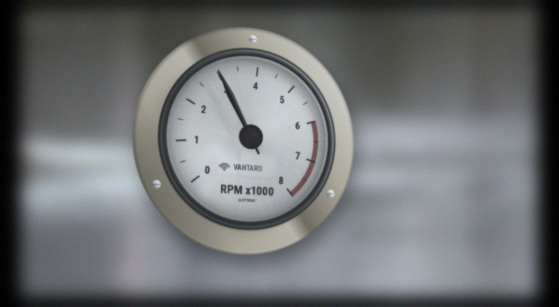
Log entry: 3000 rpm
